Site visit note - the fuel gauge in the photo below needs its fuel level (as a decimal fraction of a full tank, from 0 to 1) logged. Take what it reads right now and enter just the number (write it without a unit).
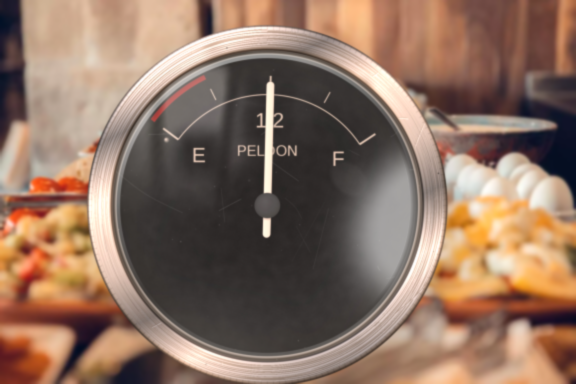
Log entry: 0.5
